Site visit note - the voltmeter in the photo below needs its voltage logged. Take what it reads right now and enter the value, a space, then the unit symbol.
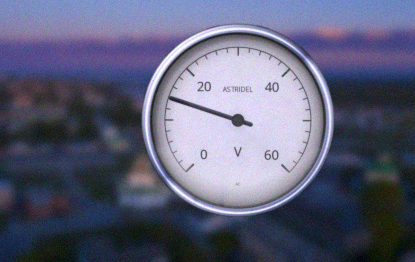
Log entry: 14 V
